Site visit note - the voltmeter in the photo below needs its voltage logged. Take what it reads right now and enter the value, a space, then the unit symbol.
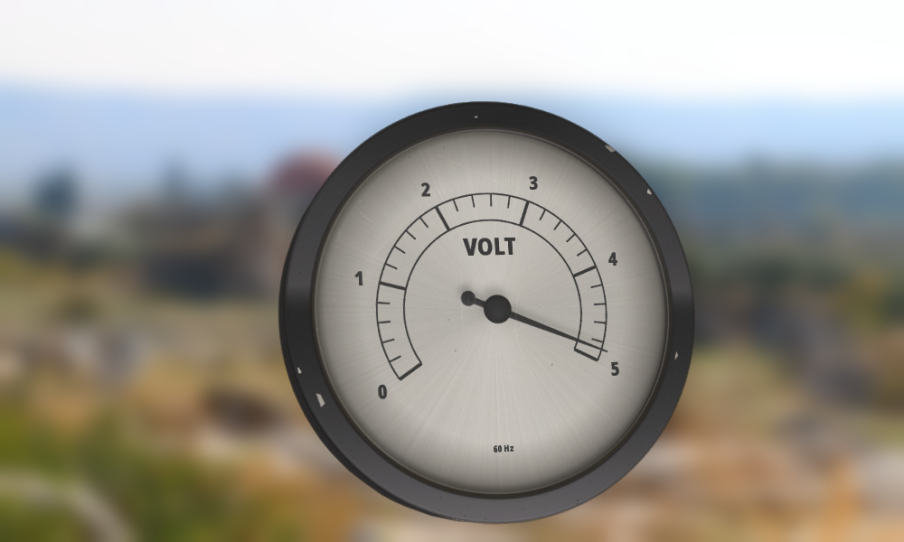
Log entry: 4.9 V
